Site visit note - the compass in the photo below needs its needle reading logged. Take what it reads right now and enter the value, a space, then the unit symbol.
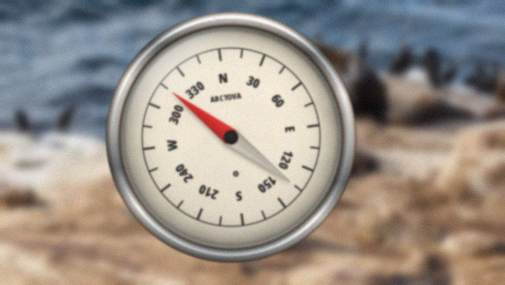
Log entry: 315 °
